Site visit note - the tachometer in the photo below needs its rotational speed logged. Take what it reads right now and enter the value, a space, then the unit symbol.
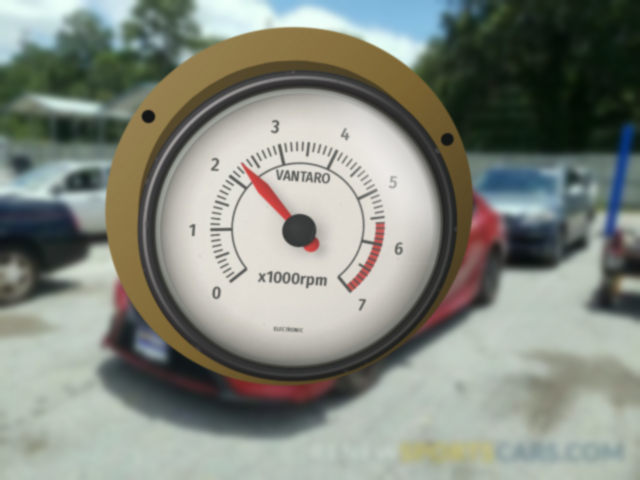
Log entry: 2300 rpm
